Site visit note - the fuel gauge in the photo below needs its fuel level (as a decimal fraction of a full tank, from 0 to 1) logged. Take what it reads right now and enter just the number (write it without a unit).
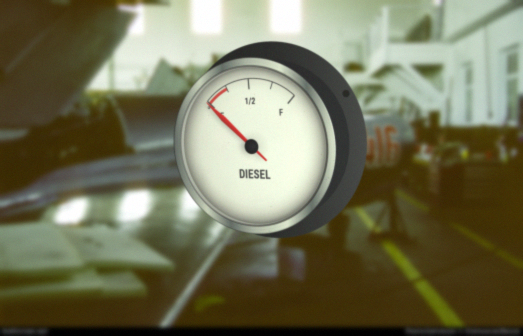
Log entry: 0
